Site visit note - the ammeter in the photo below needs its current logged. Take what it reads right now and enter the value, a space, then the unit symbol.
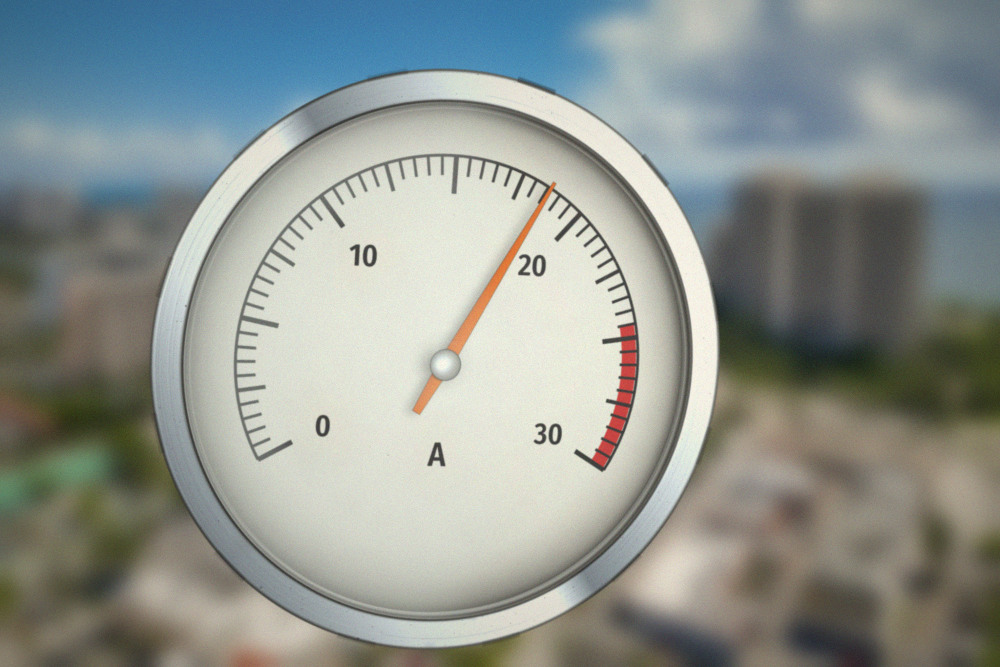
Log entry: 18.5 A
